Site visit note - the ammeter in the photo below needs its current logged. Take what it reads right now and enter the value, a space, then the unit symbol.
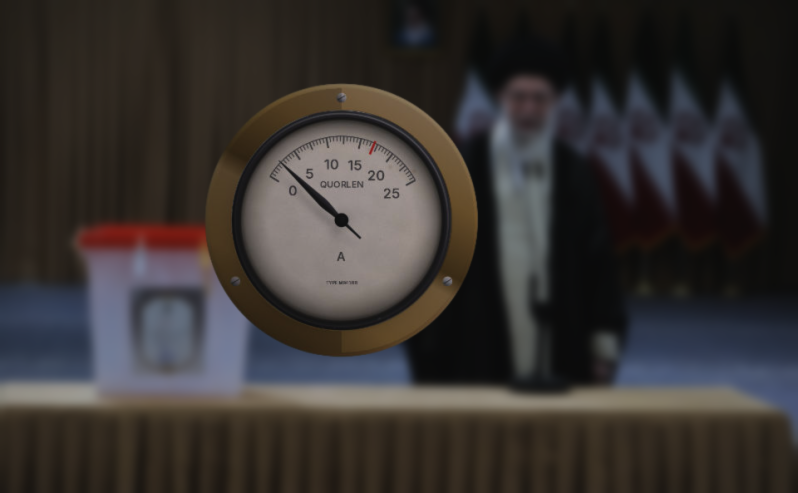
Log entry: 2.5 A
